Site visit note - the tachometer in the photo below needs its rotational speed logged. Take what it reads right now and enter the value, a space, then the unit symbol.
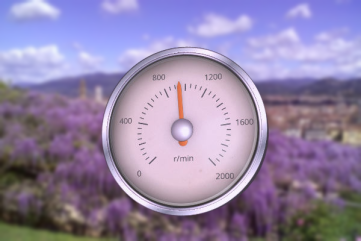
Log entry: 950 rpm
